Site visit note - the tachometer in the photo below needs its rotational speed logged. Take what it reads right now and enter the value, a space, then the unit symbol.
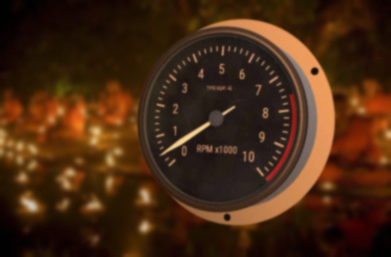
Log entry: 400 rpm
